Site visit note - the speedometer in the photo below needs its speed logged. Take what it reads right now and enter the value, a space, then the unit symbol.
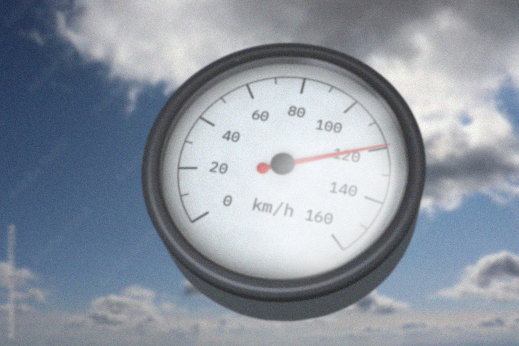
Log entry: 120 km/h
